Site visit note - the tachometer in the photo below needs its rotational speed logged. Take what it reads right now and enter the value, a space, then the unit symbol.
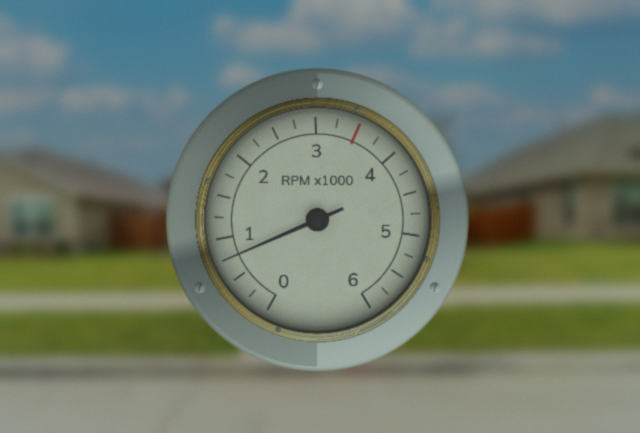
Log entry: 750 rpm
